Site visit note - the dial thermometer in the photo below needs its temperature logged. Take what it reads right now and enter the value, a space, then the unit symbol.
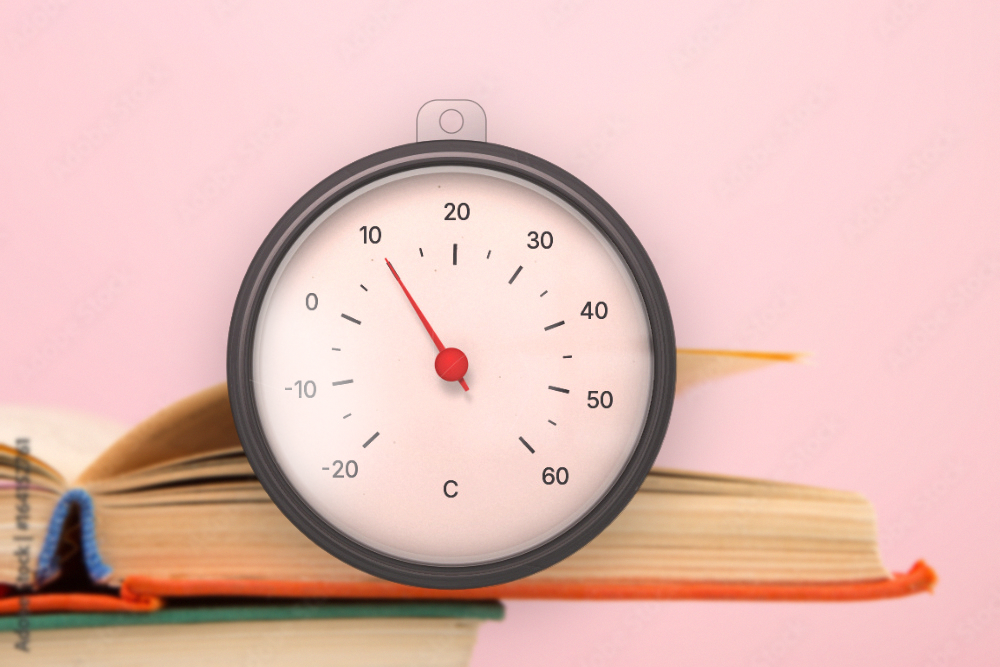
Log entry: 10 °C
